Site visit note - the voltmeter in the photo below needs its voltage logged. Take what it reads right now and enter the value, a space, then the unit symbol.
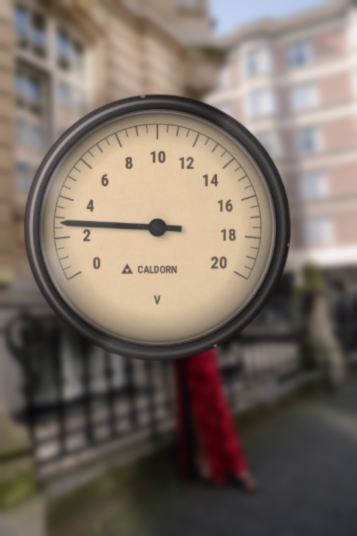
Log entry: 2.75 V
